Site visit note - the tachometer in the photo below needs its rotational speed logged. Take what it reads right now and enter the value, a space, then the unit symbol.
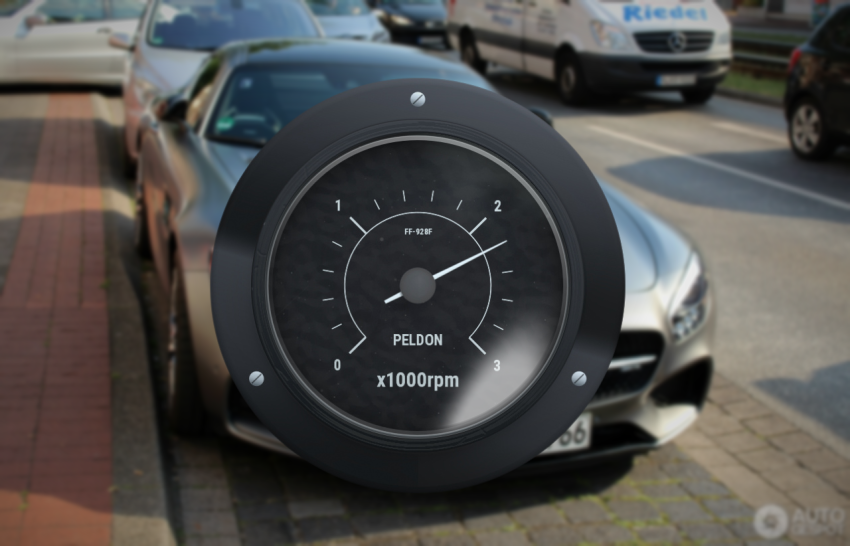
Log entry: 2200 rpm
